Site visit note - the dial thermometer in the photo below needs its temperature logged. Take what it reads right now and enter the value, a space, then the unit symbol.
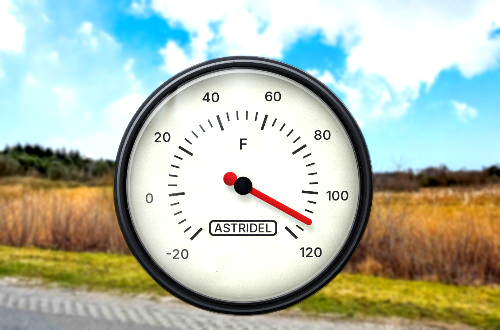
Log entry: 112 °F
